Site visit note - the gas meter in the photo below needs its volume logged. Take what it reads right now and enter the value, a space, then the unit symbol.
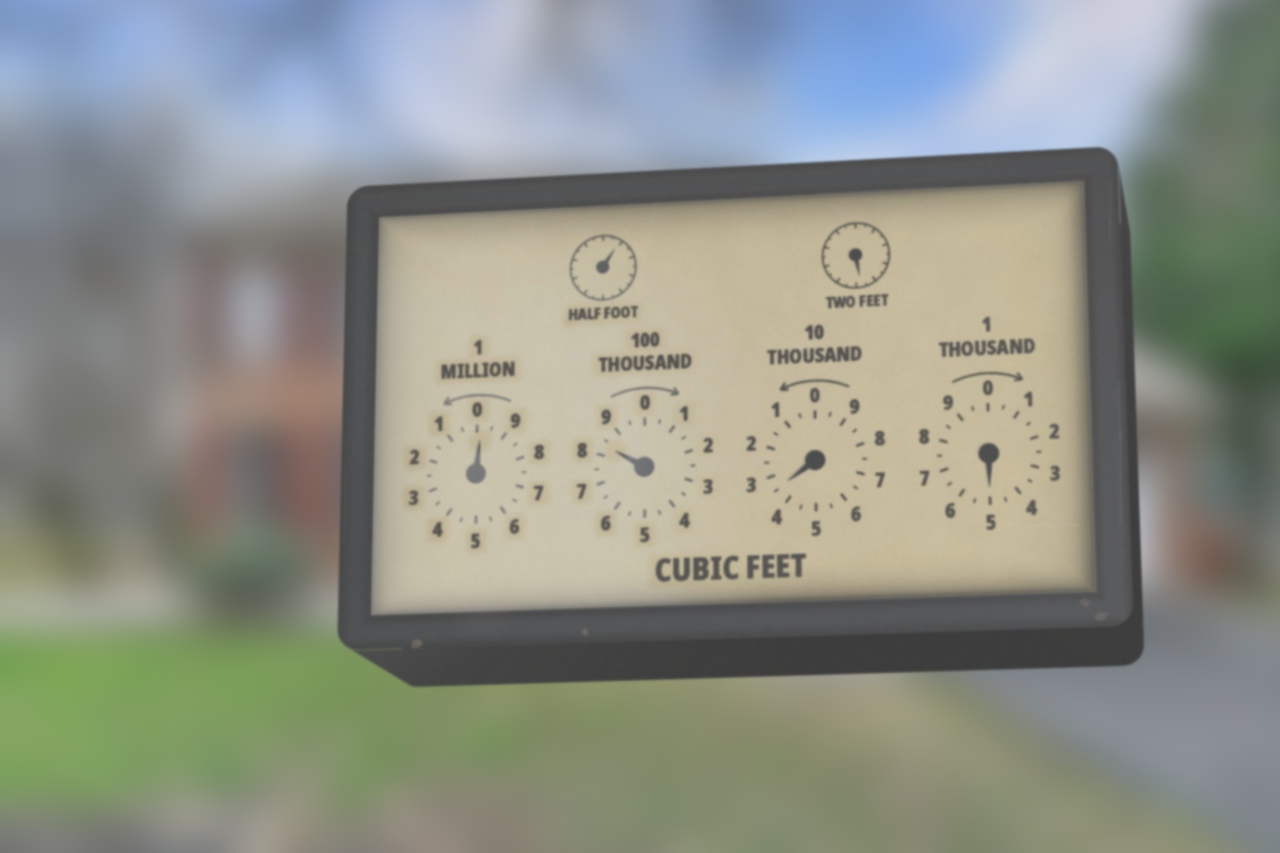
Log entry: 983500 ft³
